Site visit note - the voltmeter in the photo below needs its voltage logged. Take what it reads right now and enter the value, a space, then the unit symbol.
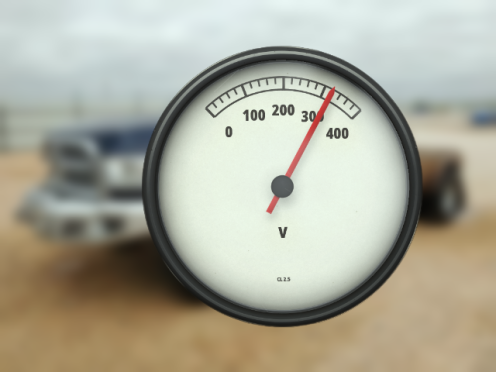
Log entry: 320 V
